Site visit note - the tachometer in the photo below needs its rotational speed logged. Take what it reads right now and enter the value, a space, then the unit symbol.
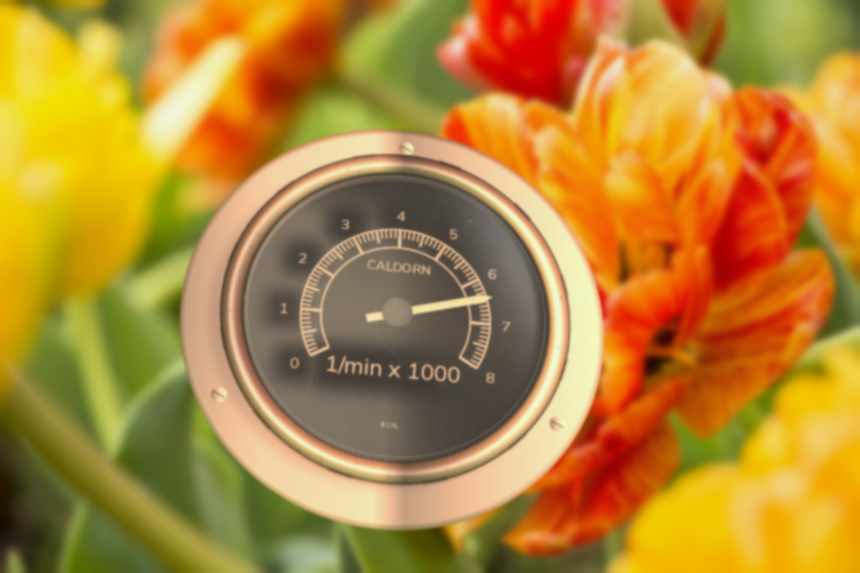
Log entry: 6500 rpm
